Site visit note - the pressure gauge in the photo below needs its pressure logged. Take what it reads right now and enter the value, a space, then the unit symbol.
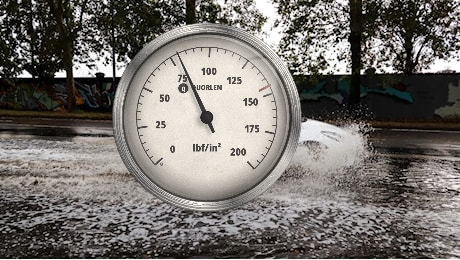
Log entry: 80 psi
